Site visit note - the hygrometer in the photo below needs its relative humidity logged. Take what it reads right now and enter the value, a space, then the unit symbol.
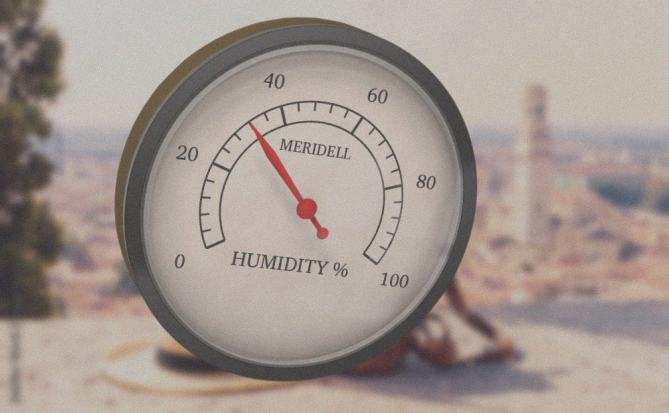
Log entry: 32 %
